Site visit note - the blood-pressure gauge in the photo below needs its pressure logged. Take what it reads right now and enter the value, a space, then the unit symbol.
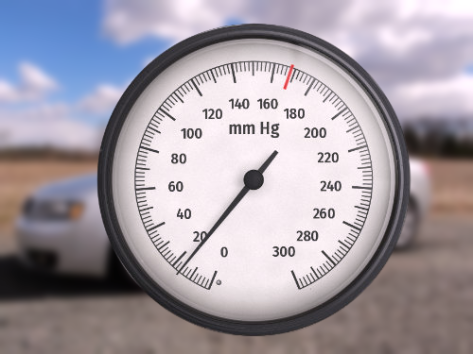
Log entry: 16 mmHg
